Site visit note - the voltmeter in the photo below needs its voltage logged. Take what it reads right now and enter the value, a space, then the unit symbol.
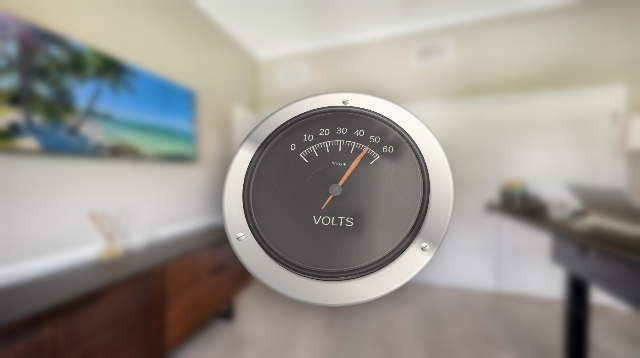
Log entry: 50 V
